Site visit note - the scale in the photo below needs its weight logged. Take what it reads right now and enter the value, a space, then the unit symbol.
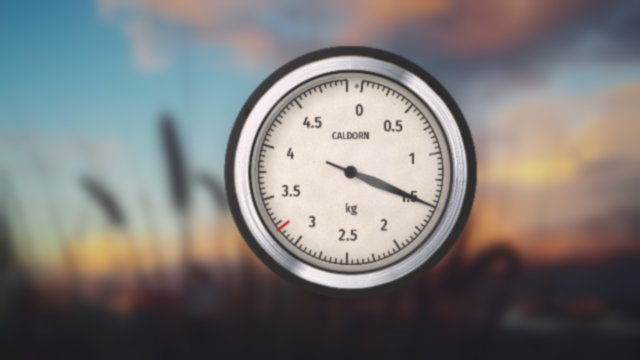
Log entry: 1.5 kg
